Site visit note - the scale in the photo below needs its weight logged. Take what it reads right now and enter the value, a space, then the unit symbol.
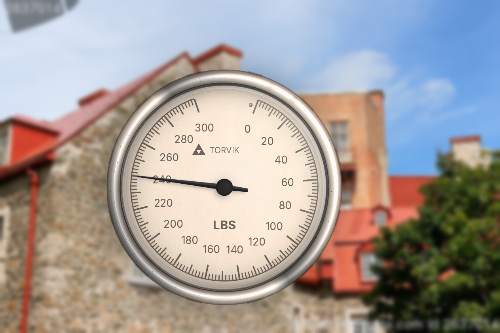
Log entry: 240 lb
